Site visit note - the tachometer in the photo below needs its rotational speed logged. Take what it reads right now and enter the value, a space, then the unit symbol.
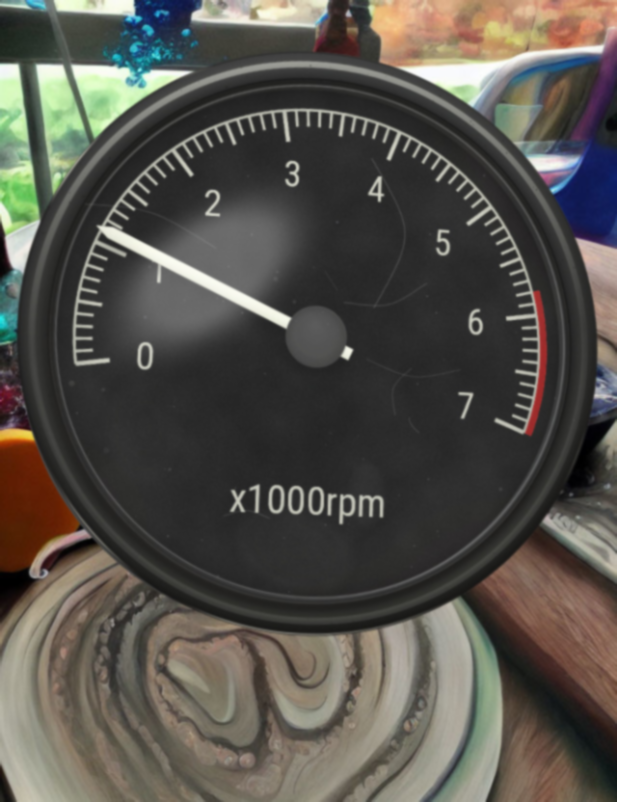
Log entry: 1100 rpm
